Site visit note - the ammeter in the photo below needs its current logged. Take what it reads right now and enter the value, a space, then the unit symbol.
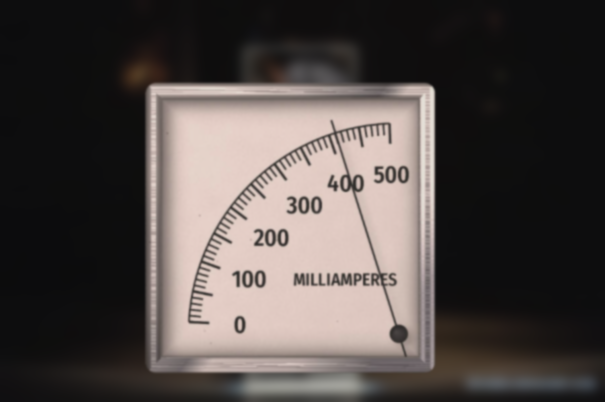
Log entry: 410 mA
